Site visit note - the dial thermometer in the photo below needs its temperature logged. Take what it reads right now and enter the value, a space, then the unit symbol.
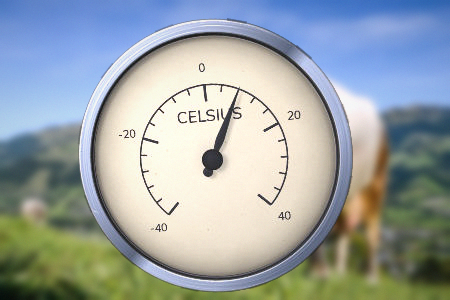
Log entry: 8 °C
